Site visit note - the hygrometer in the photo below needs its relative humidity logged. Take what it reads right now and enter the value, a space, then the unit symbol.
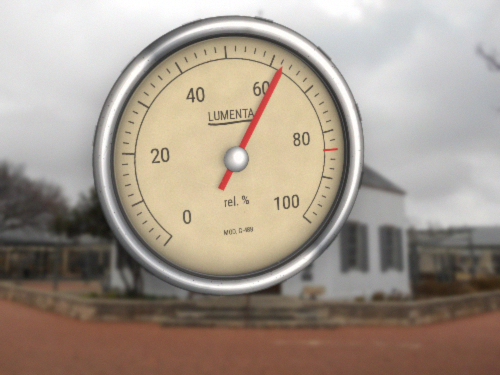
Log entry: 62 %
